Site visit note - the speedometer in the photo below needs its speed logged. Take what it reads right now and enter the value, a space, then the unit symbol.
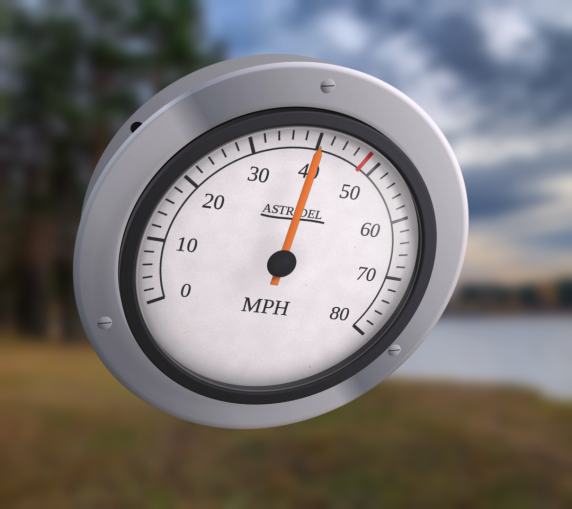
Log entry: 40 mph
